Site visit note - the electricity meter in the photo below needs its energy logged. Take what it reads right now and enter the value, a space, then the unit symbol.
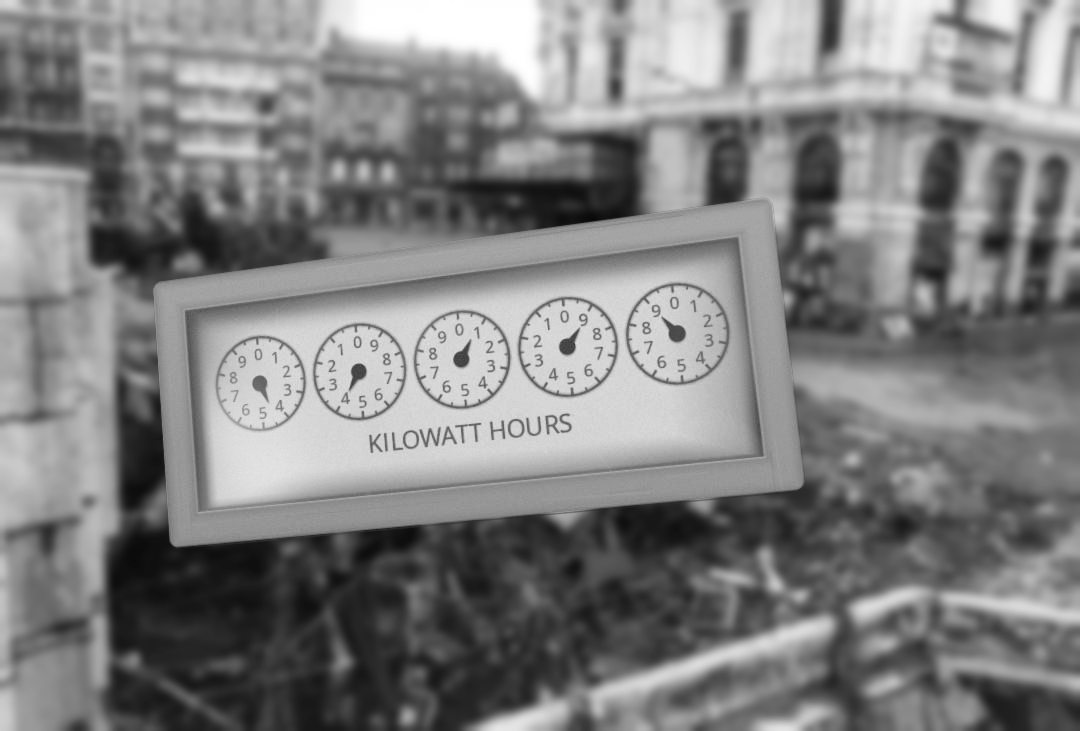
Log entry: 44089 kWh
